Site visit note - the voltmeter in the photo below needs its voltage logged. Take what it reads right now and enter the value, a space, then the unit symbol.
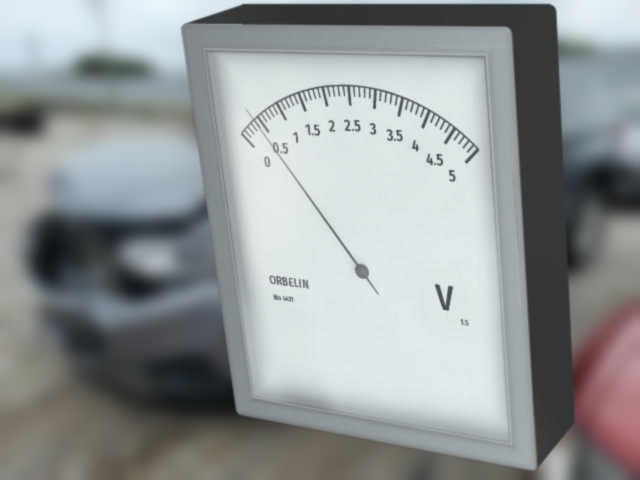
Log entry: 0.5 V
